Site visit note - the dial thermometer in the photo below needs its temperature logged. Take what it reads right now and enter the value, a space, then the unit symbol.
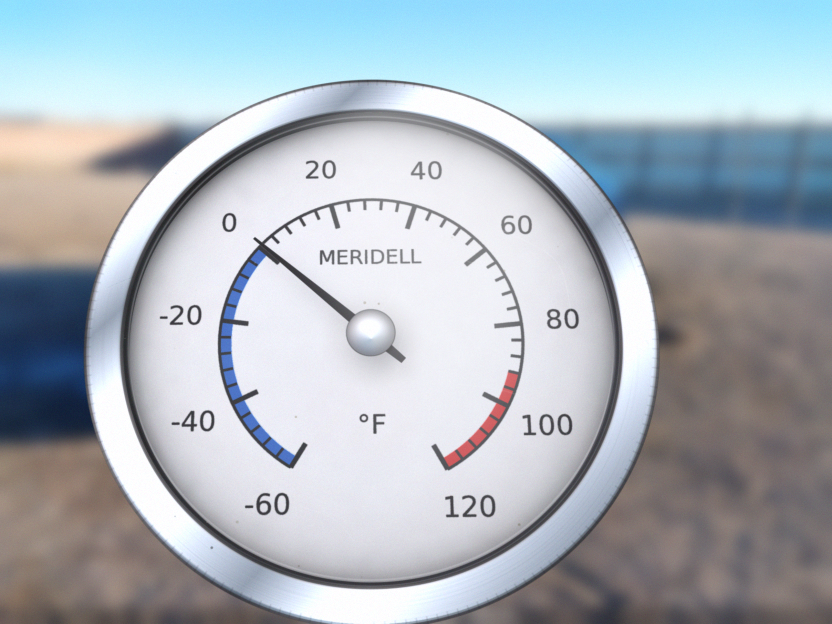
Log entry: 0 °F
